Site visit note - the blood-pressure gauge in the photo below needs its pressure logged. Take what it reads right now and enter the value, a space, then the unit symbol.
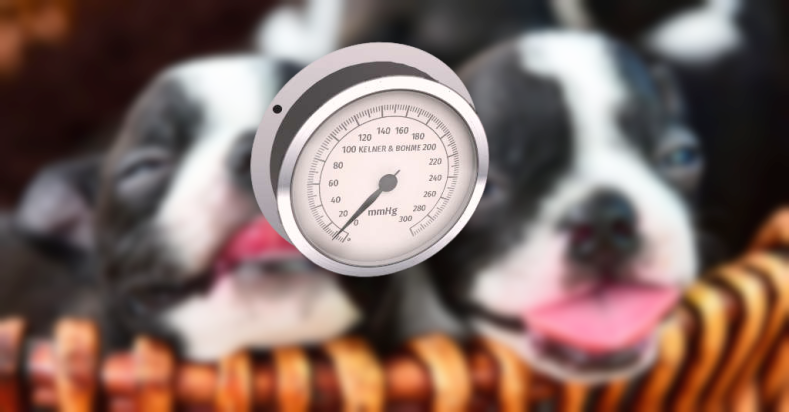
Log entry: 10 mmHg
